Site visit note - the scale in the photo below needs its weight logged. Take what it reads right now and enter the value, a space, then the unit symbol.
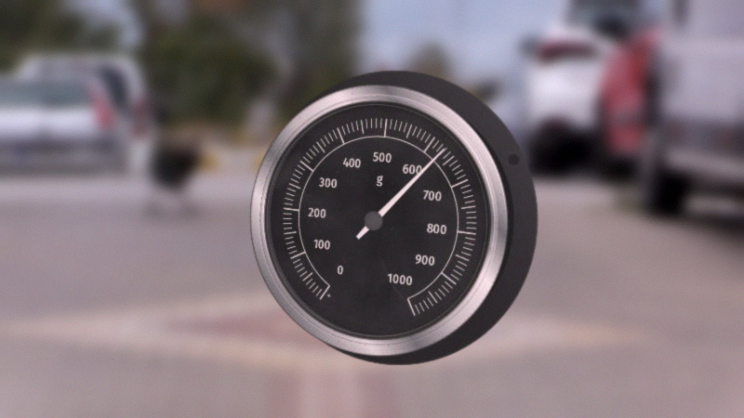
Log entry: 630 g
